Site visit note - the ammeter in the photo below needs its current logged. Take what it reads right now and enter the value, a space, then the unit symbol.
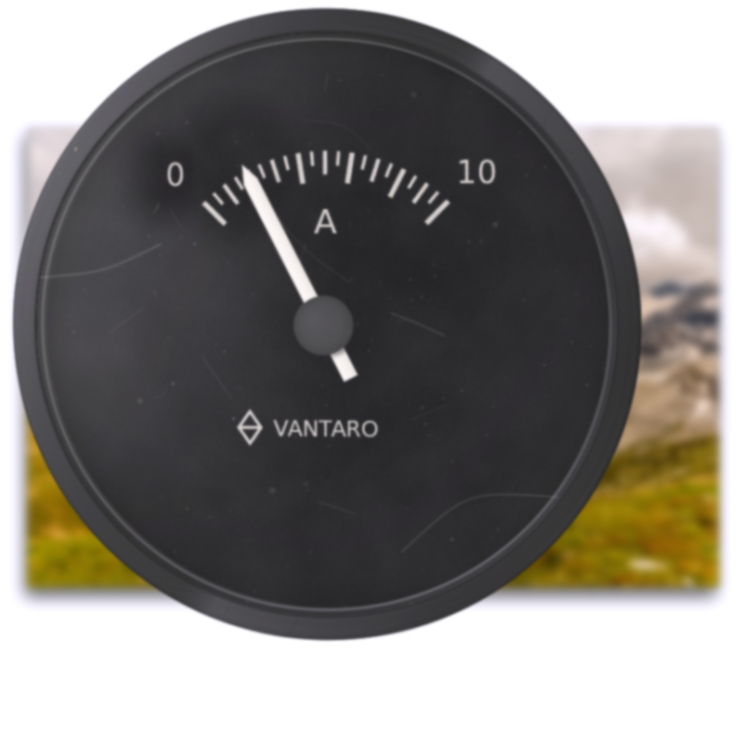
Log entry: 2 A
